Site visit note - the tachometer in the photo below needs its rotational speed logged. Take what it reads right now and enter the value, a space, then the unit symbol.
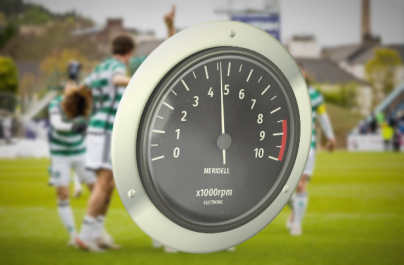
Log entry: 4500 rpm
